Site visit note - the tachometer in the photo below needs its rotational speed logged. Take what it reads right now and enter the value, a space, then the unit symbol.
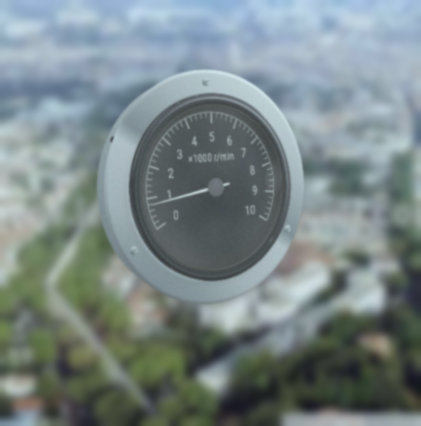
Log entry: 800 rpm
